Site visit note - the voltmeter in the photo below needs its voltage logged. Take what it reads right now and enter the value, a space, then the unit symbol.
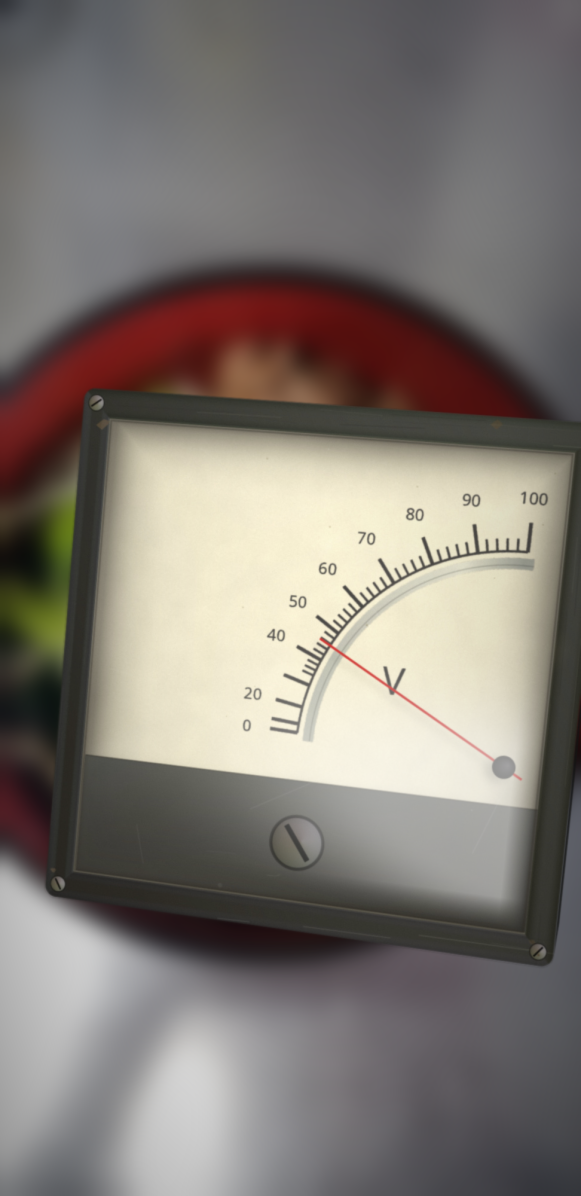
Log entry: 46 V
